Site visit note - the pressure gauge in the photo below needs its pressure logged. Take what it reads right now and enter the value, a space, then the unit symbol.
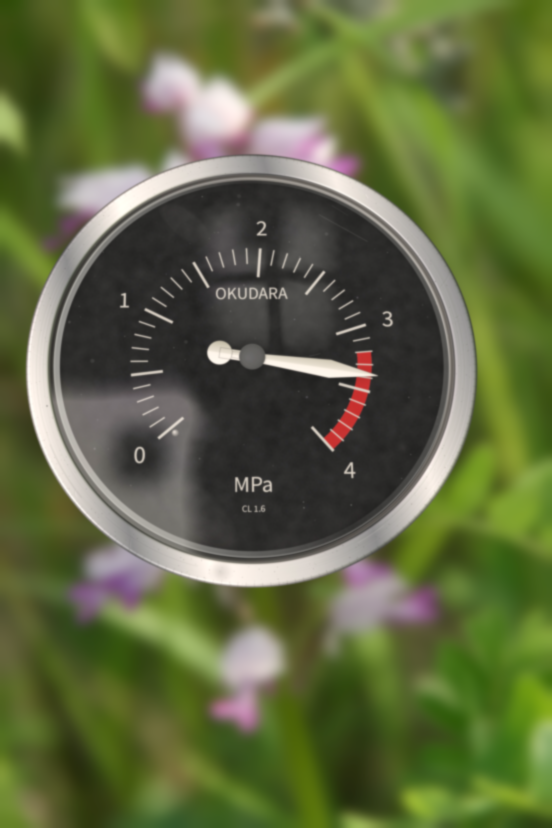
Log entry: 3.4 MPa
